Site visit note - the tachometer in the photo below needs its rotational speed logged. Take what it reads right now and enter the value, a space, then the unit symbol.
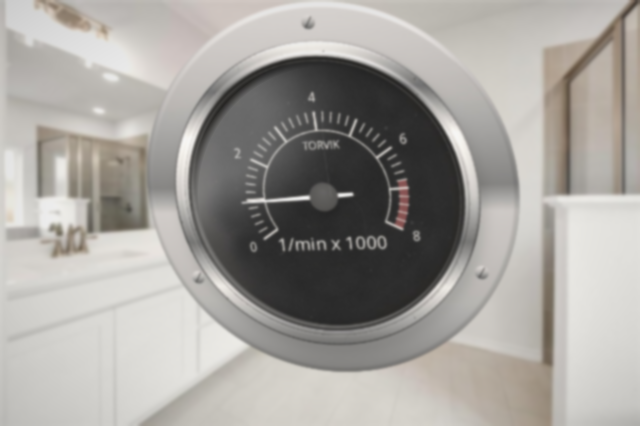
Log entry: 1000 rpm
